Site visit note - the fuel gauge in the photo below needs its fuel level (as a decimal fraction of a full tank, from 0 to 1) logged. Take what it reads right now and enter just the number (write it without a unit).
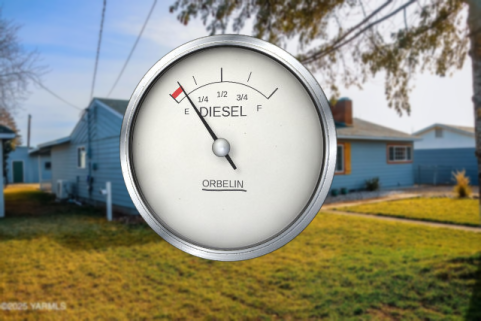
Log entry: 0.125
